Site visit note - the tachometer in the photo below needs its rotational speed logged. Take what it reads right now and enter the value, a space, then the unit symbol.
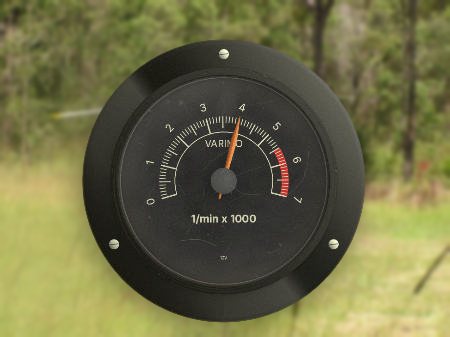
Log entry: 4000 rpm
